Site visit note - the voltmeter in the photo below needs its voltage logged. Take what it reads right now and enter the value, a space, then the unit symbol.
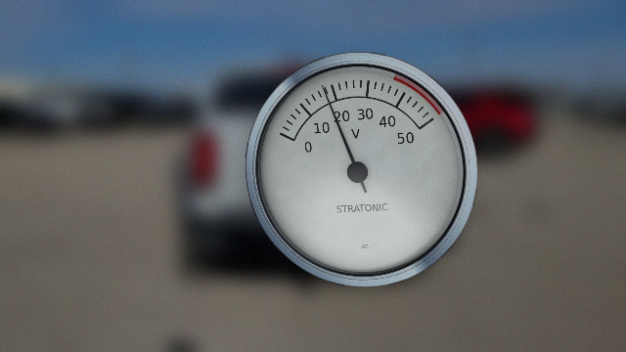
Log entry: 18 V
